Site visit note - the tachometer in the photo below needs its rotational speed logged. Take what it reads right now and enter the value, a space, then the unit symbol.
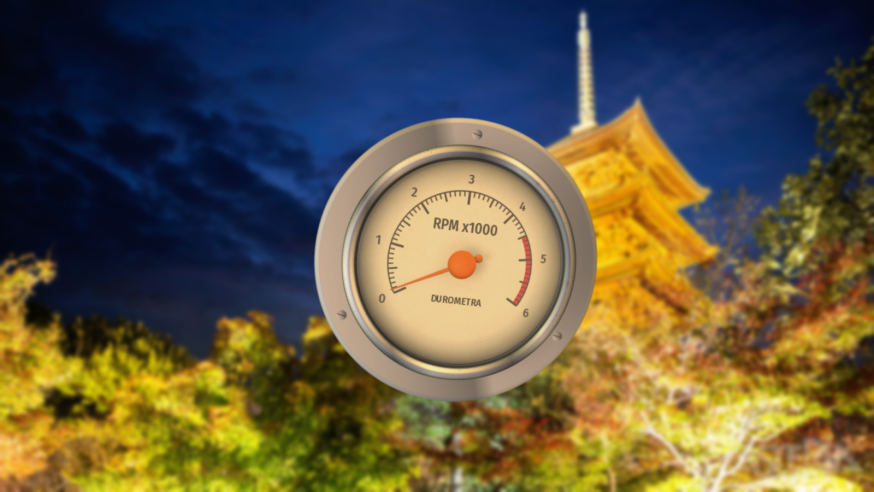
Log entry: 100 rpm
